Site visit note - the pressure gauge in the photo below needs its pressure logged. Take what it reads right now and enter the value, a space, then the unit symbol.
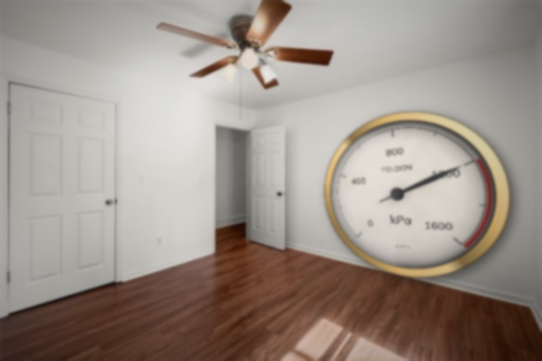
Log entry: 1200 kPa
